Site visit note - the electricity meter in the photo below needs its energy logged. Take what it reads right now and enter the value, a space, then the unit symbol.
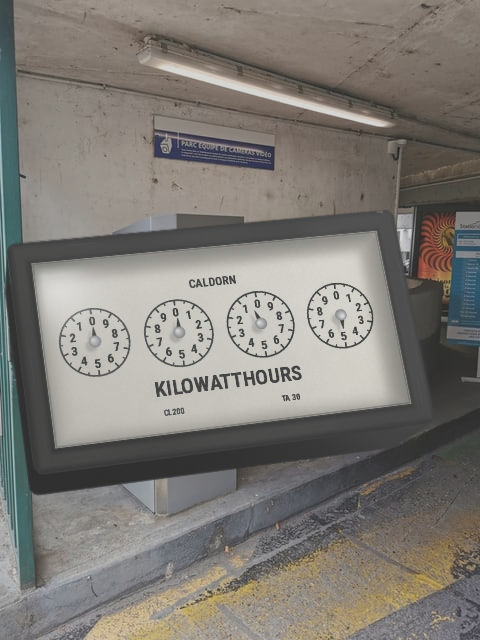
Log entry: 5 kWh
